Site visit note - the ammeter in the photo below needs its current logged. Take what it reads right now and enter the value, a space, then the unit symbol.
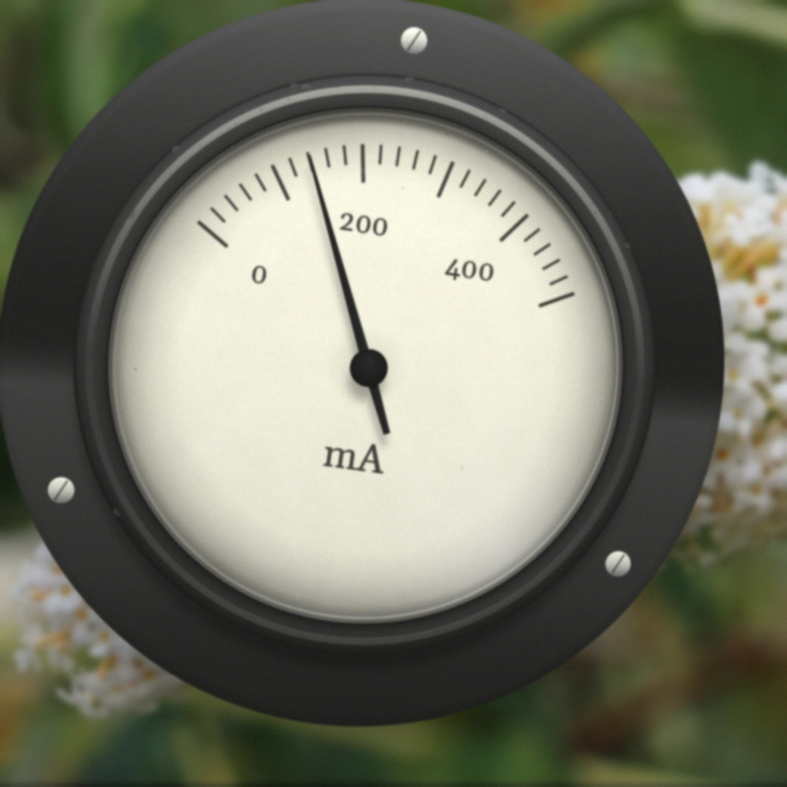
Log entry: 140 mA
